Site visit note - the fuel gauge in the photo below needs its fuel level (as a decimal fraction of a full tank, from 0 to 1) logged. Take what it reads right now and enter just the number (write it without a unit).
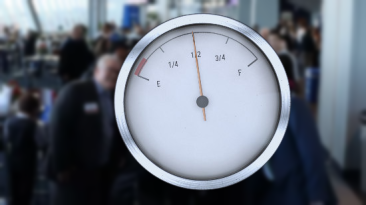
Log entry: 0.5
